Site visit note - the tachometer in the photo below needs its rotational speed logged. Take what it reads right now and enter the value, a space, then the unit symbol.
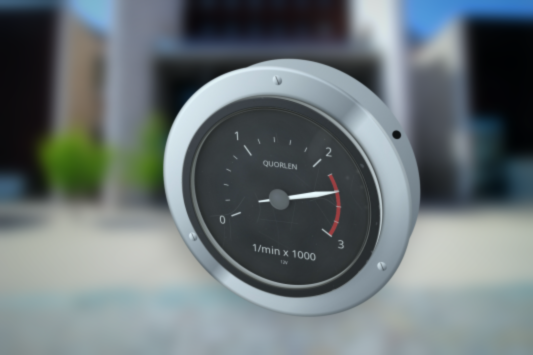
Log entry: 2400 rpm
